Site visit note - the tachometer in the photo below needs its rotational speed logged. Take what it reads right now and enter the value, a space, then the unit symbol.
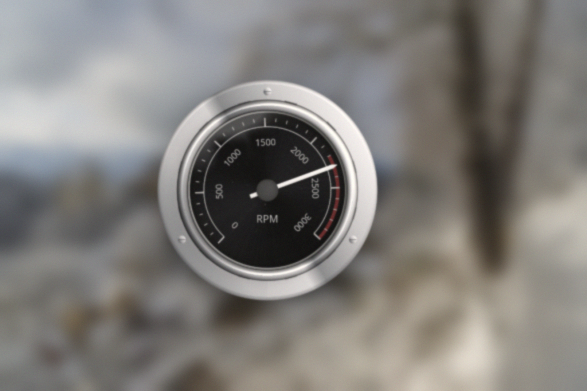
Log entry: 2300 rpm
